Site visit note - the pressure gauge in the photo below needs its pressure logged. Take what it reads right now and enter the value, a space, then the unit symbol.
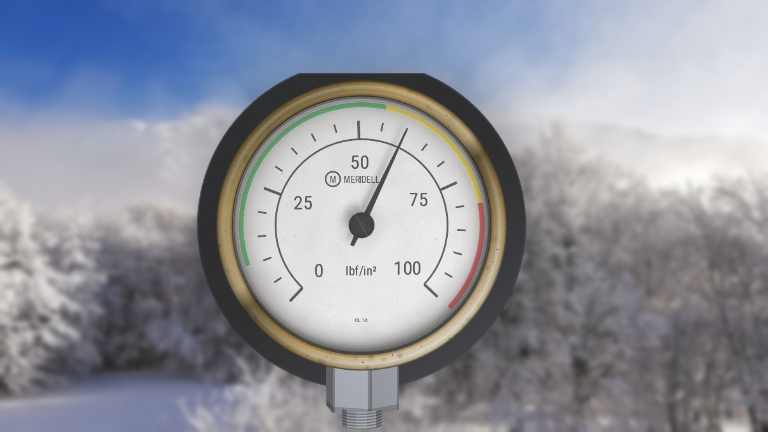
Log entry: 60 psi
